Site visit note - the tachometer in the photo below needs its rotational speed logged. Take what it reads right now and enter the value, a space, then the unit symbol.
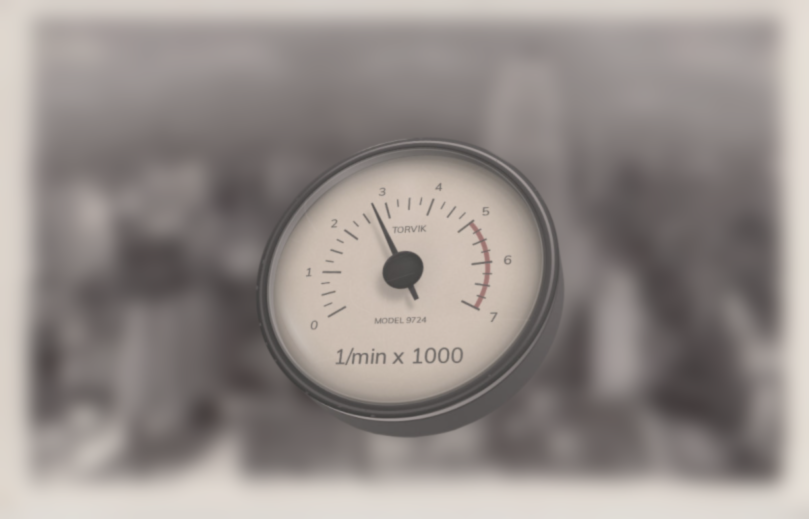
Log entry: 2750 rpm
